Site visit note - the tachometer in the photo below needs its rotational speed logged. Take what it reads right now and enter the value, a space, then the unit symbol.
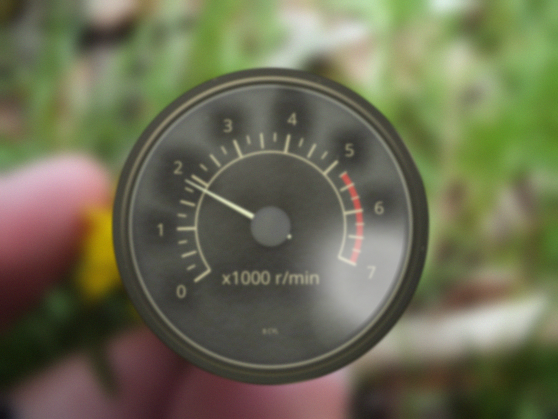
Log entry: 1875 rpm
